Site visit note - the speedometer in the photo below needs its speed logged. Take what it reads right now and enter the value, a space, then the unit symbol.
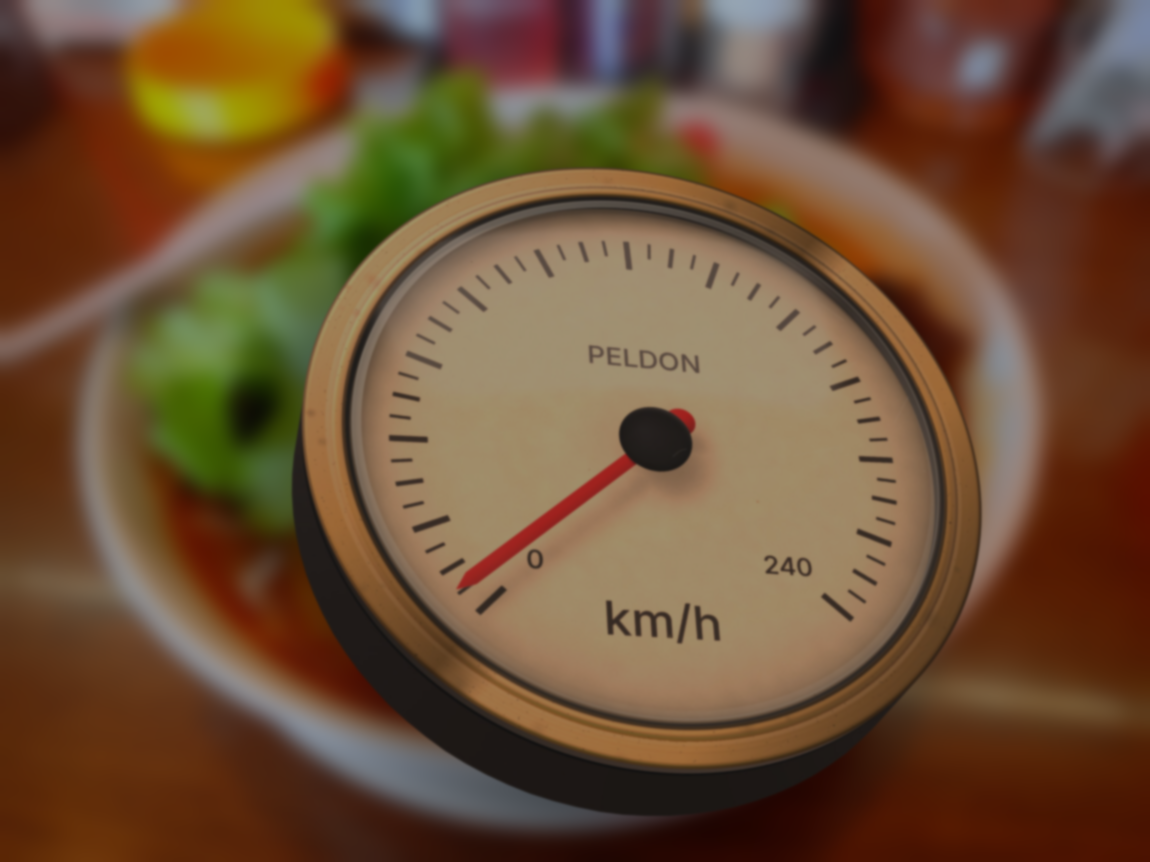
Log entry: 5 km/h
